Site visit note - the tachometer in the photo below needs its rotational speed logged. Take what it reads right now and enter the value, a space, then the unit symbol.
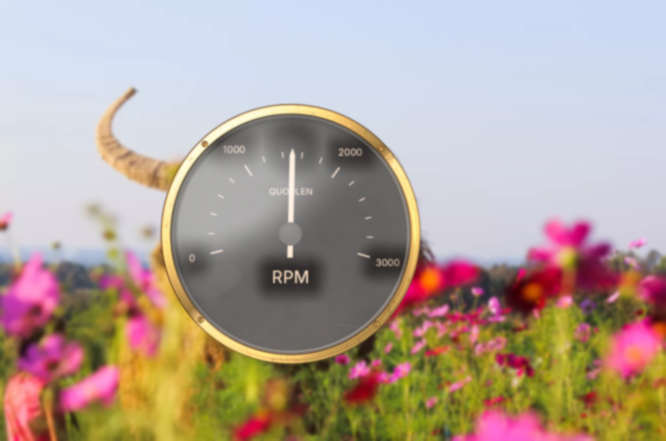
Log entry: 1500 rpm
